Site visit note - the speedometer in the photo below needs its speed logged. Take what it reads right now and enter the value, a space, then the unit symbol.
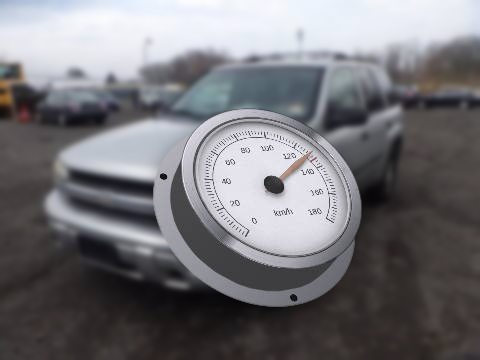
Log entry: 130 km/h
